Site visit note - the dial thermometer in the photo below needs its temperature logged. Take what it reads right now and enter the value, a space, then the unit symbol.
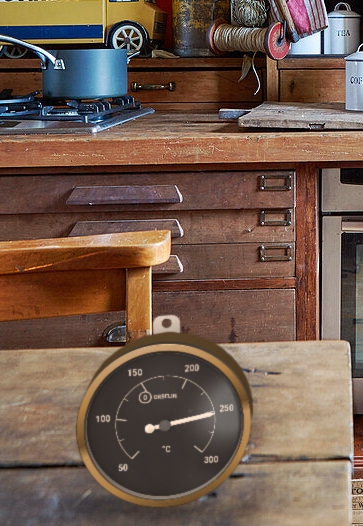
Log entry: 250 °C
